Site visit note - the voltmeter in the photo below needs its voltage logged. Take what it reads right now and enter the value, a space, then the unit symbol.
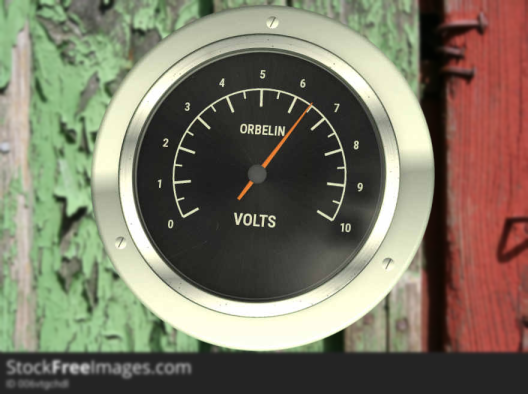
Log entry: 6.5 V
